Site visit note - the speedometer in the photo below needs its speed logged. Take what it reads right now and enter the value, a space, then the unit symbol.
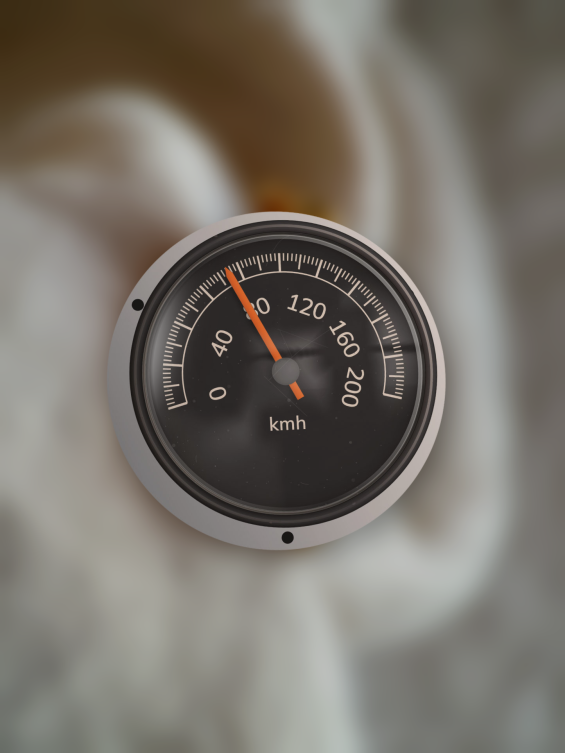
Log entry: 74 km/h
